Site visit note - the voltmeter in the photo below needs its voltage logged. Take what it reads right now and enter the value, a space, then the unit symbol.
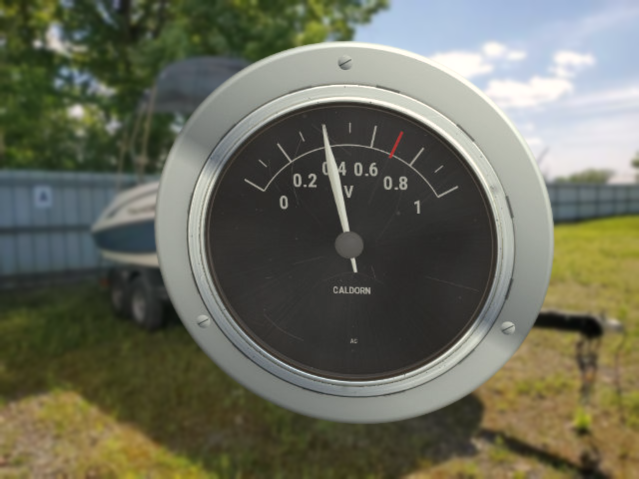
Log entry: 0.4 V
